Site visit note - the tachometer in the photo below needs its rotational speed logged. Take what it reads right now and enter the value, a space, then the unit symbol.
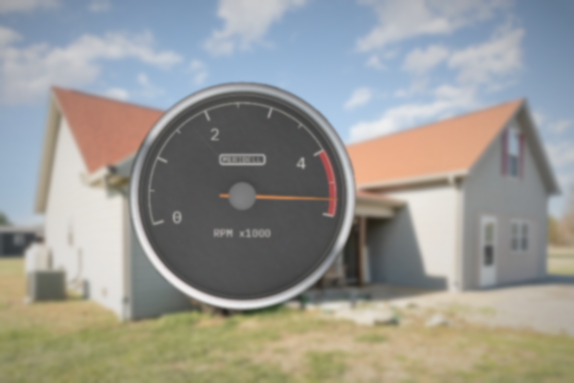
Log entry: 4750 rpm
